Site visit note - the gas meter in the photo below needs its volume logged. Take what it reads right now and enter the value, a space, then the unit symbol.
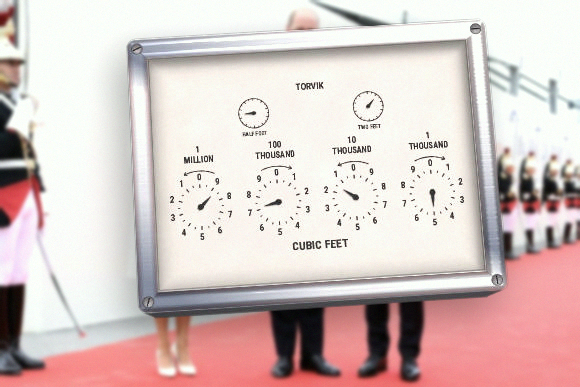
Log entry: 871500 ft³
